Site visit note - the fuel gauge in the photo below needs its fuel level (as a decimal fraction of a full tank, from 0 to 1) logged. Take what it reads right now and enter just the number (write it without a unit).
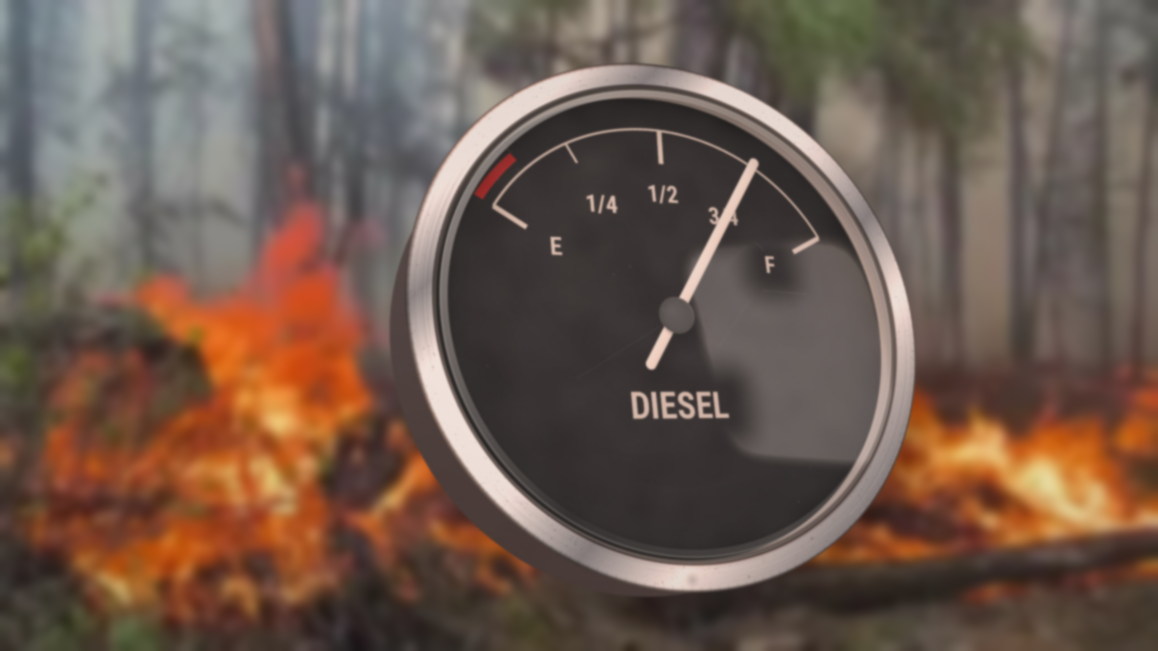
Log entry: 0.75
